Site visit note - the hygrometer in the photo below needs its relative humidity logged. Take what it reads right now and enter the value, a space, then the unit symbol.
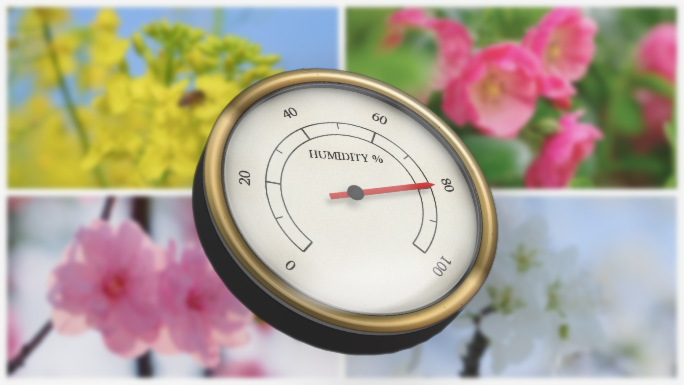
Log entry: 80 %
